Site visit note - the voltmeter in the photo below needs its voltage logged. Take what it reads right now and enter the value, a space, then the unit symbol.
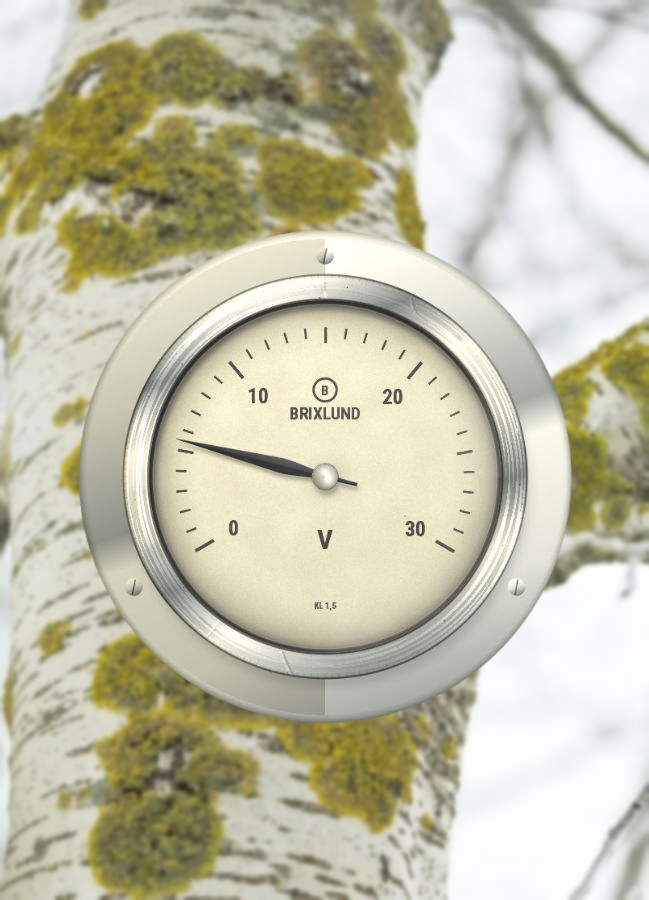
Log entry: 5.5 V
